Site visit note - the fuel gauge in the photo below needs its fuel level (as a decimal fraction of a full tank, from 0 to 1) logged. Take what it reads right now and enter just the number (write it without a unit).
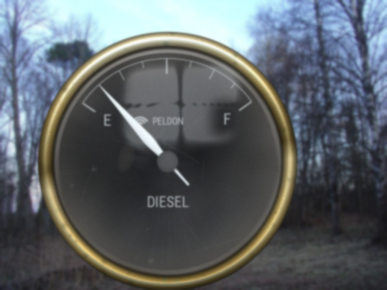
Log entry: 0.125
